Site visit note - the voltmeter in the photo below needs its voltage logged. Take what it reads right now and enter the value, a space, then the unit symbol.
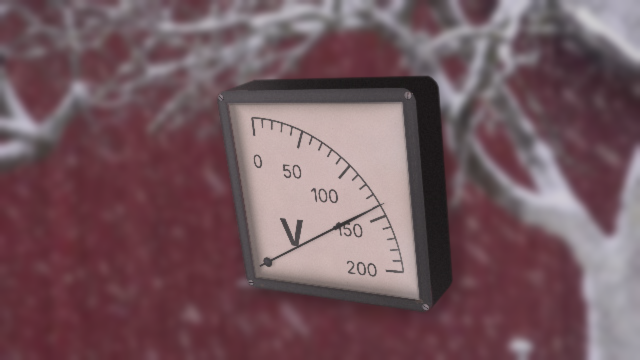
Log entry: 140 V
